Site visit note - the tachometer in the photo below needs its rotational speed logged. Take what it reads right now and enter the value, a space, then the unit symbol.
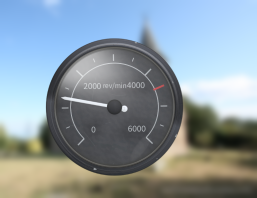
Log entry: 1250 rpm
